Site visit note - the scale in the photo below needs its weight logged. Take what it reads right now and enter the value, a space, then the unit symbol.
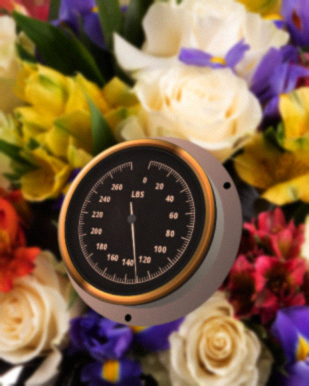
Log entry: 130 lb
